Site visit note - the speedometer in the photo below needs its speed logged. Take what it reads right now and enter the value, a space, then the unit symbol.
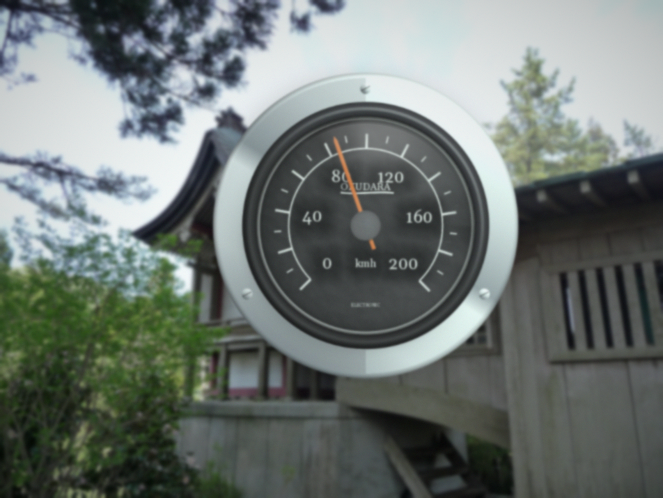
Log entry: 85 km/h
